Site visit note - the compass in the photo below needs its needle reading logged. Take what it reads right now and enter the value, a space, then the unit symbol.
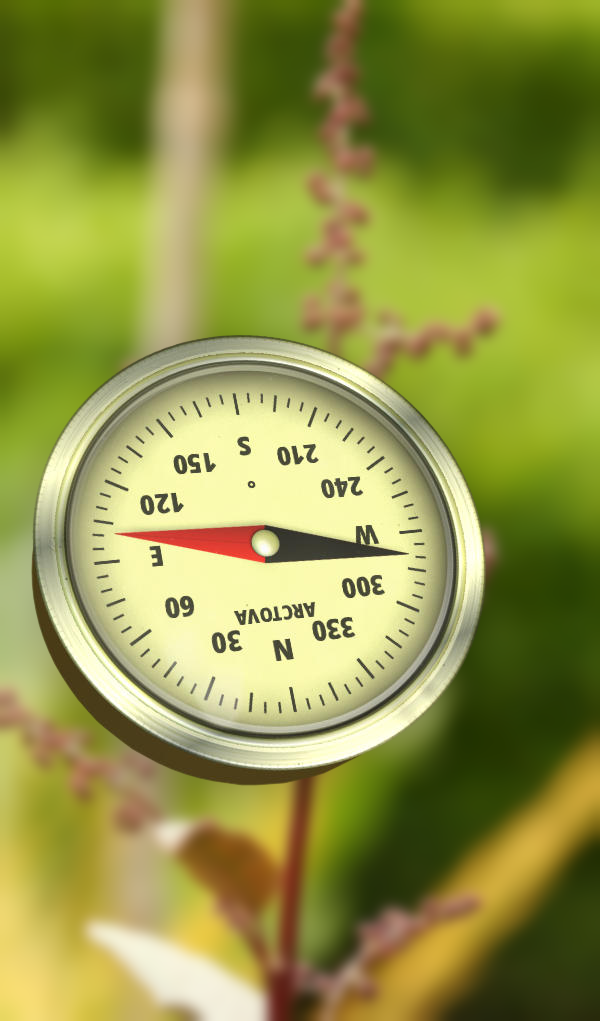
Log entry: 100 °
